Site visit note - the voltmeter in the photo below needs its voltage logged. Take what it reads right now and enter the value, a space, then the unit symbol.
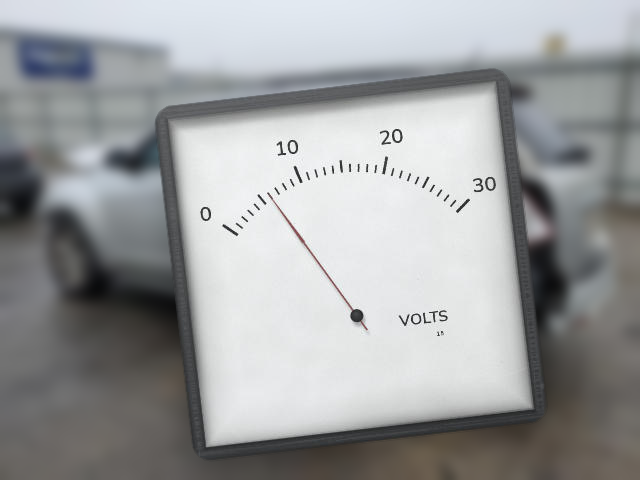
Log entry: 6 V
